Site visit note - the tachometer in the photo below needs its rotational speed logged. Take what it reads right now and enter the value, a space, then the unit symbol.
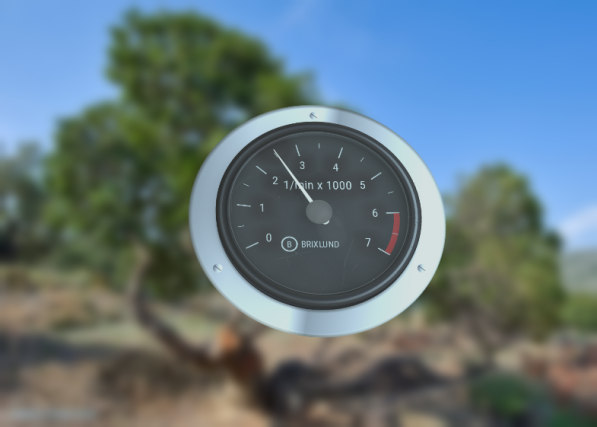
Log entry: 2500 rpm
